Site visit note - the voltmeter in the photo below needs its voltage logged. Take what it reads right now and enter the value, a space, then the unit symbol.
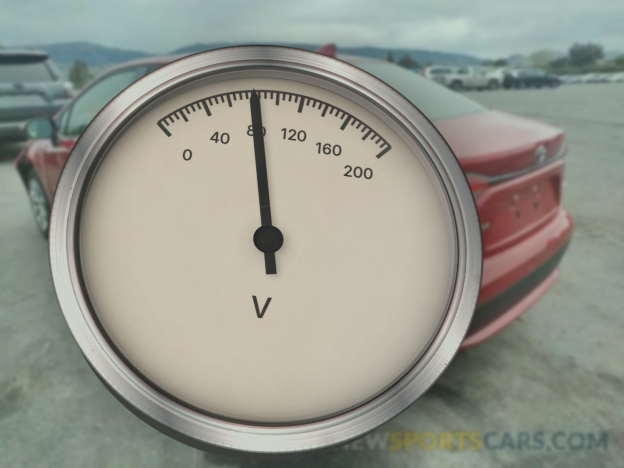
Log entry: 80 V
